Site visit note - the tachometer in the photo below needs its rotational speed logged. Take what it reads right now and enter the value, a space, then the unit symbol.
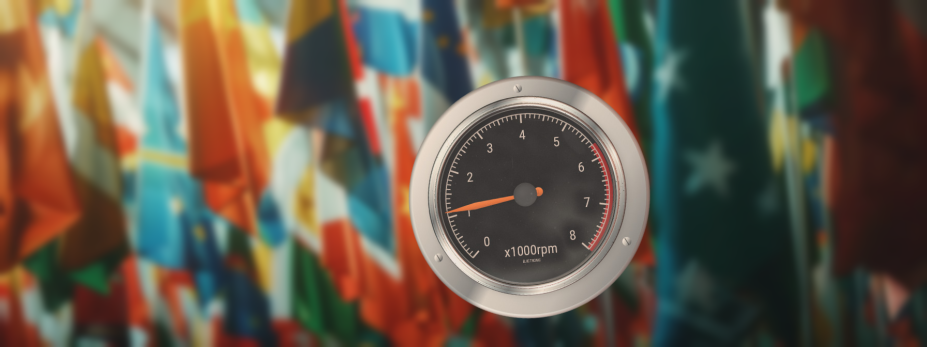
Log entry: 1100 rpm
